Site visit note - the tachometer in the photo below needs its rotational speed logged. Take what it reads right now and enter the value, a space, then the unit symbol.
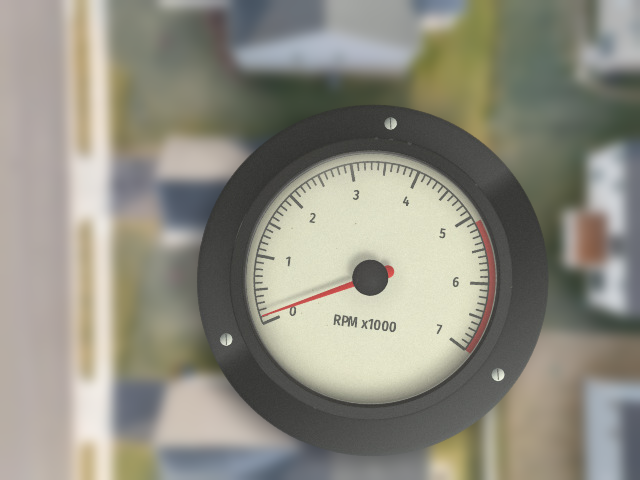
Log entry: 100 rpm
